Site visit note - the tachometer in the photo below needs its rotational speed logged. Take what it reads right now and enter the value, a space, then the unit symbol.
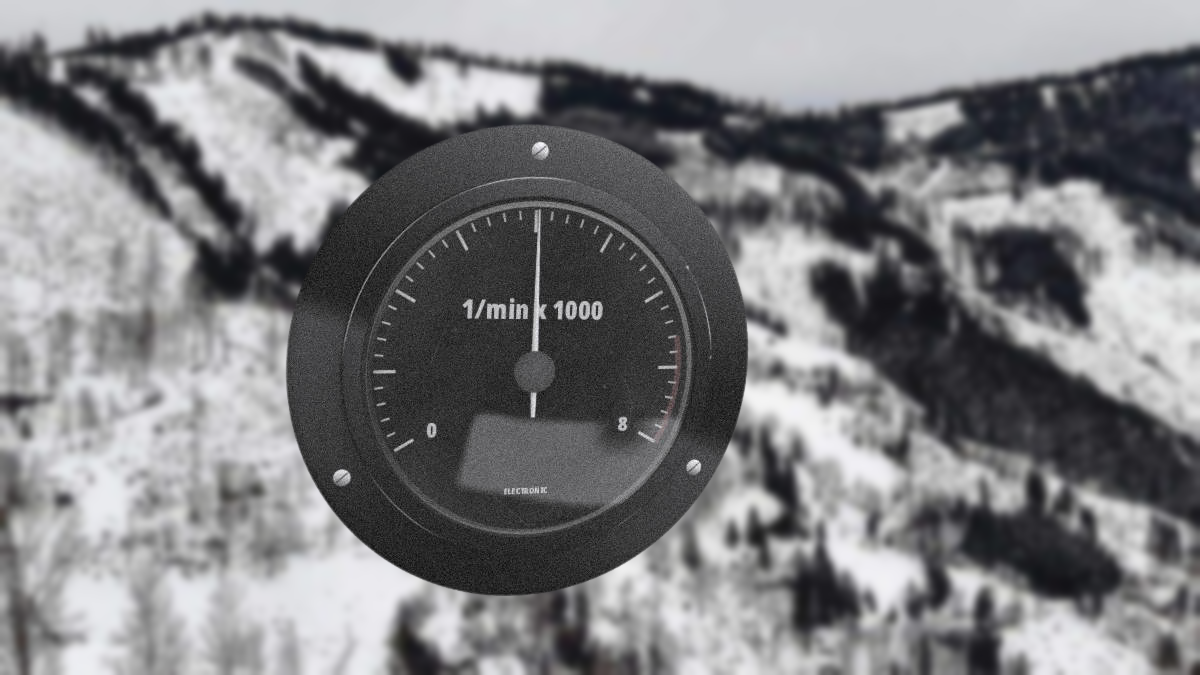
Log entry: 4000 rpm
